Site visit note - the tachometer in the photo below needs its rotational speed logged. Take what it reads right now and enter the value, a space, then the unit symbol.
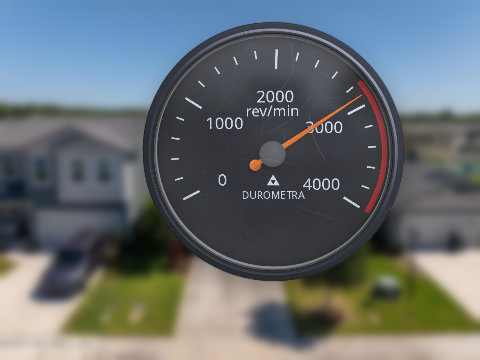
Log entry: 2900 rpm
